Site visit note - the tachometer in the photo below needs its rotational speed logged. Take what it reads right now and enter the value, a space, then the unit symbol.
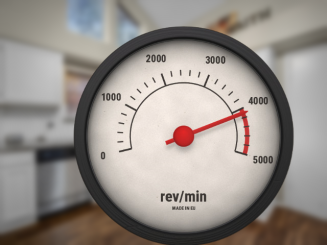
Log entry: 4100 rpm
